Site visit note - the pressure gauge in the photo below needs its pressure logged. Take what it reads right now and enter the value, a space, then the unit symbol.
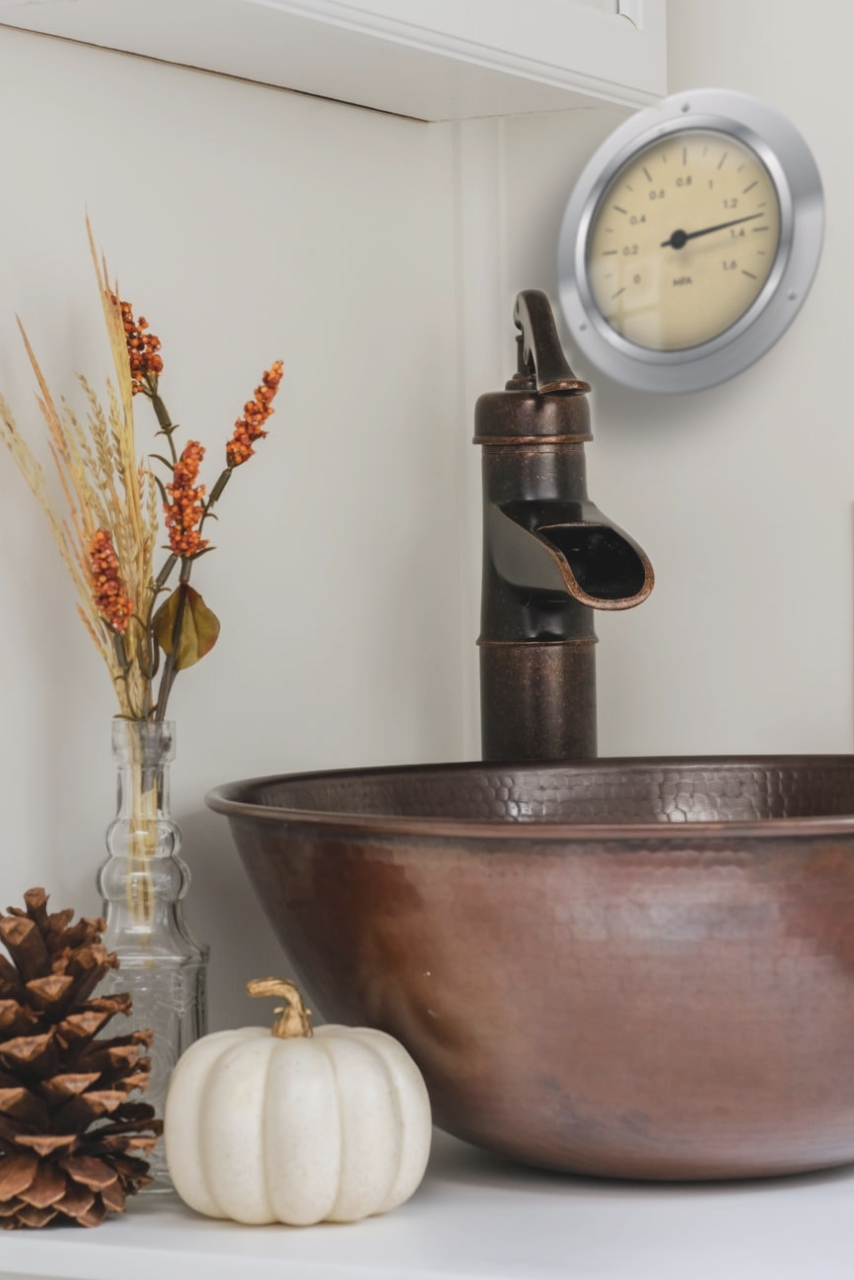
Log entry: 1.35 MPa
